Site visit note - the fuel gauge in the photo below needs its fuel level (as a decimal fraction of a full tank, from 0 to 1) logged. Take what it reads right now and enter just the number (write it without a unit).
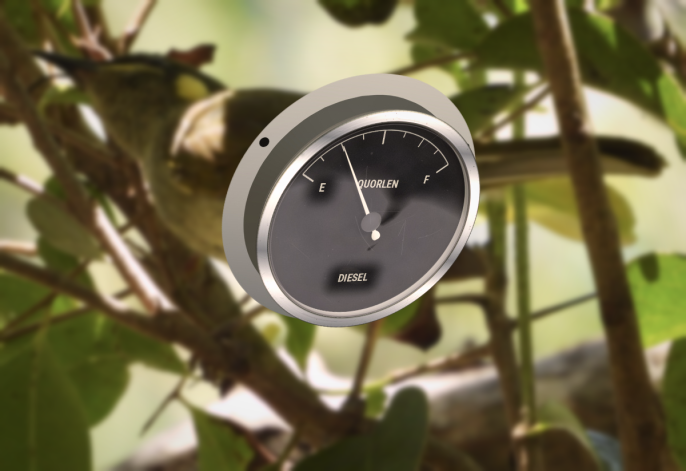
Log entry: 0.25
